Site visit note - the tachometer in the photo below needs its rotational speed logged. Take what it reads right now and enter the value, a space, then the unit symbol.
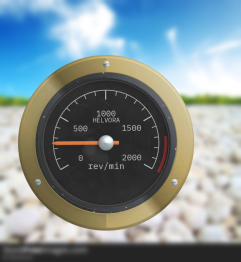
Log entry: 250 rpm
